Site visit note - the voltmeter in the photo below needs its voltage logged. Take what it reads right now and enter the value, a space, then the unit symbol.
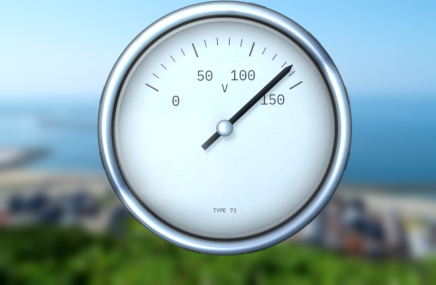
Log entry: 135 V
